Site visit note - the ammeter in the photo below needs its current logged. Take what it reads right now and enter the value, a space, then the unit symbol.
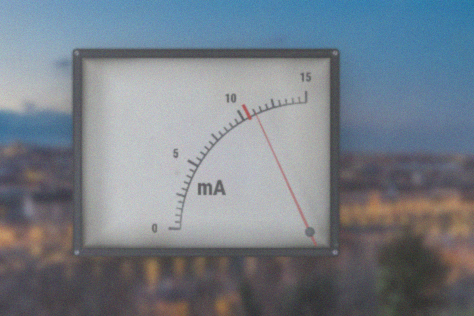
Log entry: 11 mA
